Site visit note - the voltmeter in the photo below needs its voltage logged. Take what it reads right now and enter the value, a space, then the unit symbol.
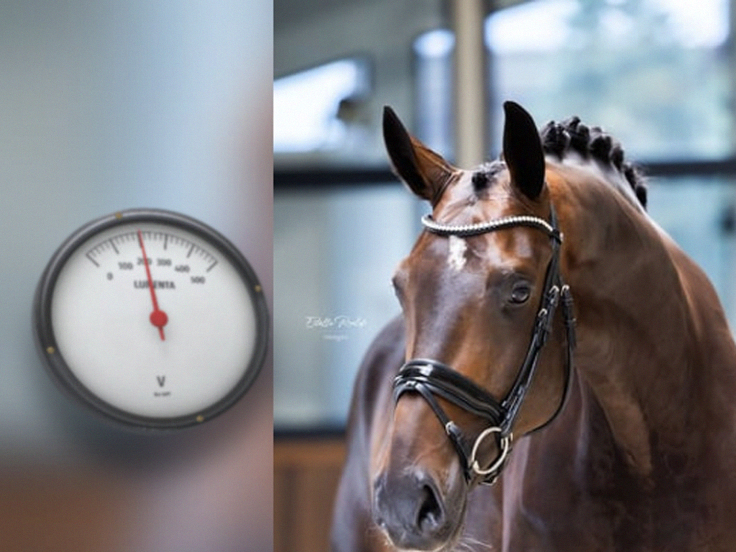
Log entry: 200 V
